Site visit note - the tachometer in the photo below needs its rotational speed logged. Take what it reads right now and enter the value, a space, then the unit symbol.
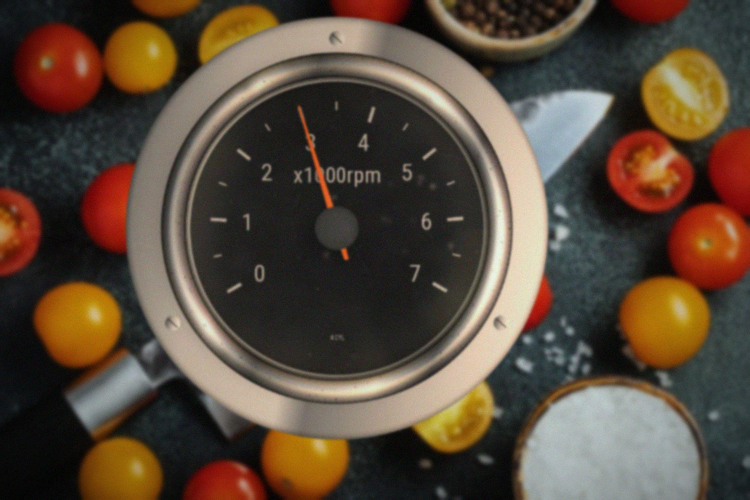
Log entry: 3000 rpm
